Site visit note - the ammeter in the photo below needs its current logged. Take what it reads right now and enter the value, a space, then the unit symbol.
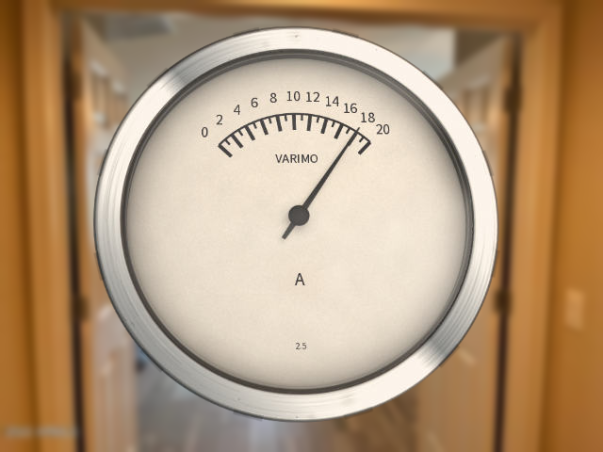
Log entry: 18 A
